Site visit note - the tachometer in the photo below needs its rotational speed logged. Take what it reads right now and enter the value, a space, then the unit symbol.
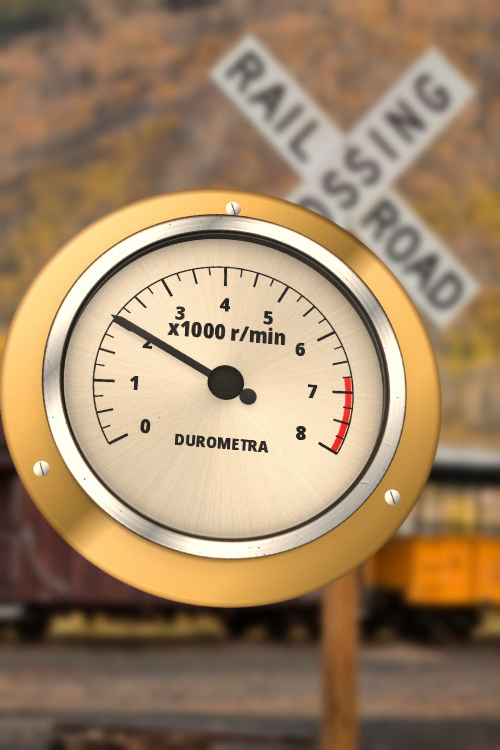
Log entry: 2000 rpm
